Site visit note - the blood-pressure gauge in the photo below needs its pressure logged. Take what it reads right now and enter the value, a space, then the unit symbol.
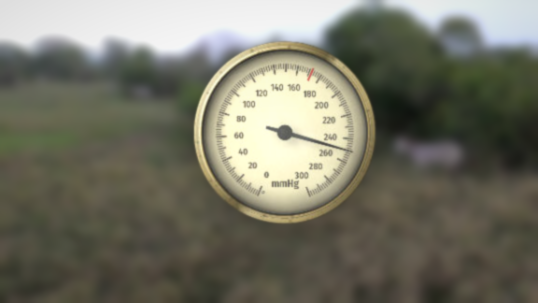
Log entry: 250 mmHg
